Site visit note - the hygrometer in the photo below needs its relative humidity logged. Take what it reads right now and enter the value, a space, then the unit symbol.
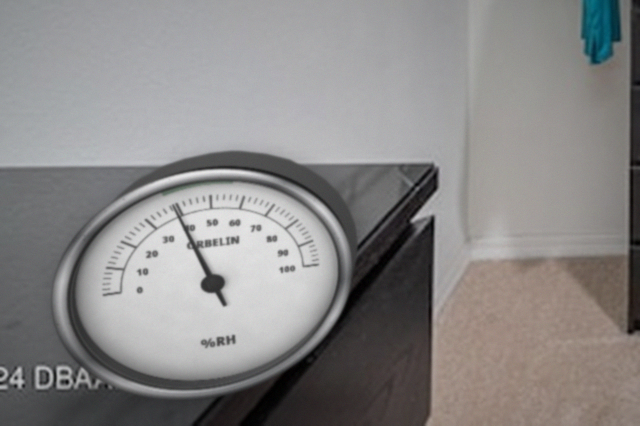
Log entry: 40 %
